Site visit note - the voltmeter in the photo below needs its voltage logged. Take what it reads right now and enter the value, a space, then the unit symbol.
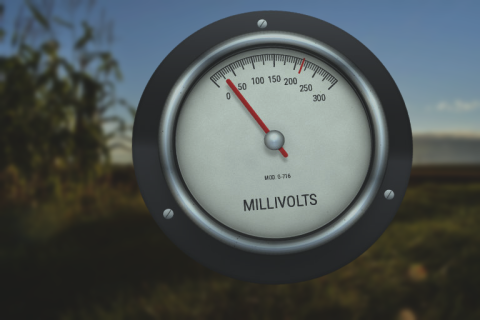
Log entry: 25 mV
